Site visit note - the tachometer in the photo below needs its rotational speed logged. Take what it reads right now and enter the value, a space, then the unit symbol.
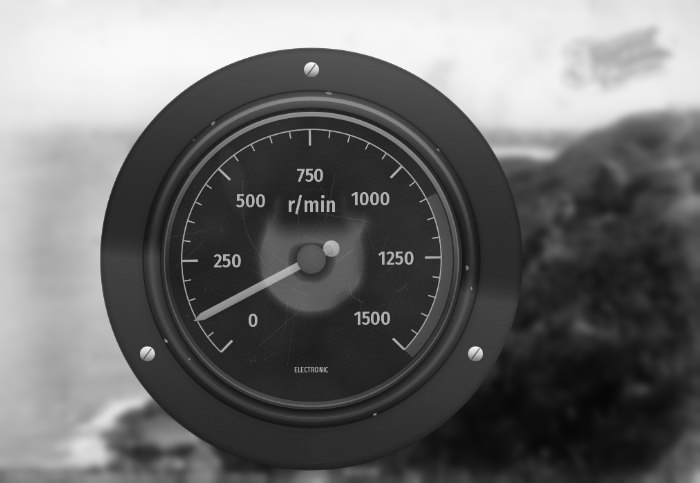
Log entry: 100 rpm
